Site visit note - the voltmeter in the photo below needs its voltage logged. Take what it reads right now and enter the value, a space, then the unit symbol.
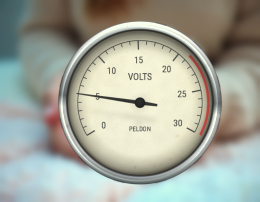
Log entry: 5 V
